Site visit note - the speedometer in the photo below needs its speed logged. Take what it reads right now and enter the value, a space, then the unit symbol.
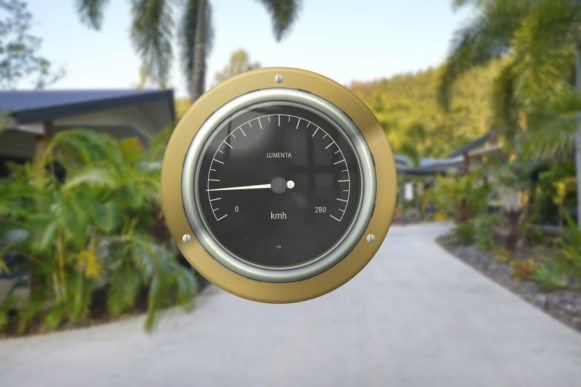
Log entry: 30 km/h
